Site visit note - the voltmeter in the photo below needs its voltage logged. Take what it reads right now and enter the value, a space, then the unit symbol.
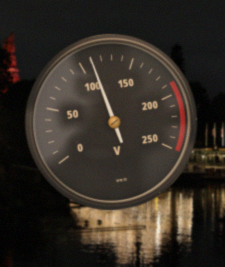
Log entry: 110 V
